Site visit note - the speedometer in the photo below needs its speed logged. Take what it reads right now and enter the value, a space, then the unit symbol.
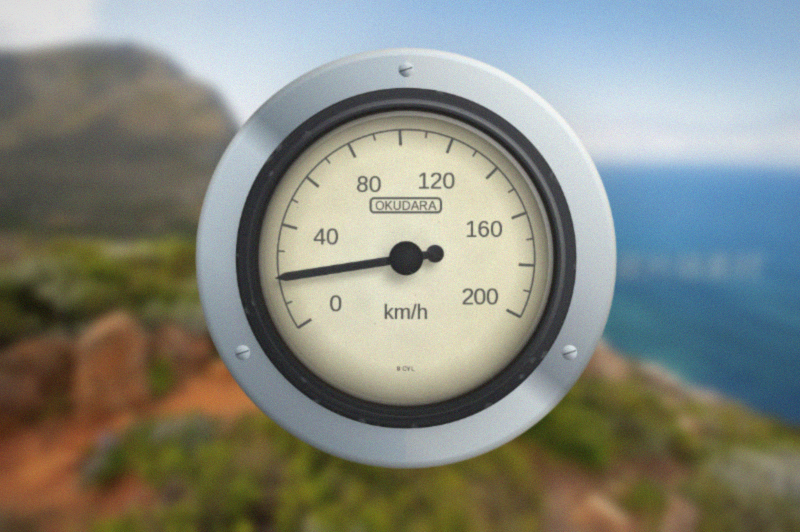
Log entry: 20 km/h
